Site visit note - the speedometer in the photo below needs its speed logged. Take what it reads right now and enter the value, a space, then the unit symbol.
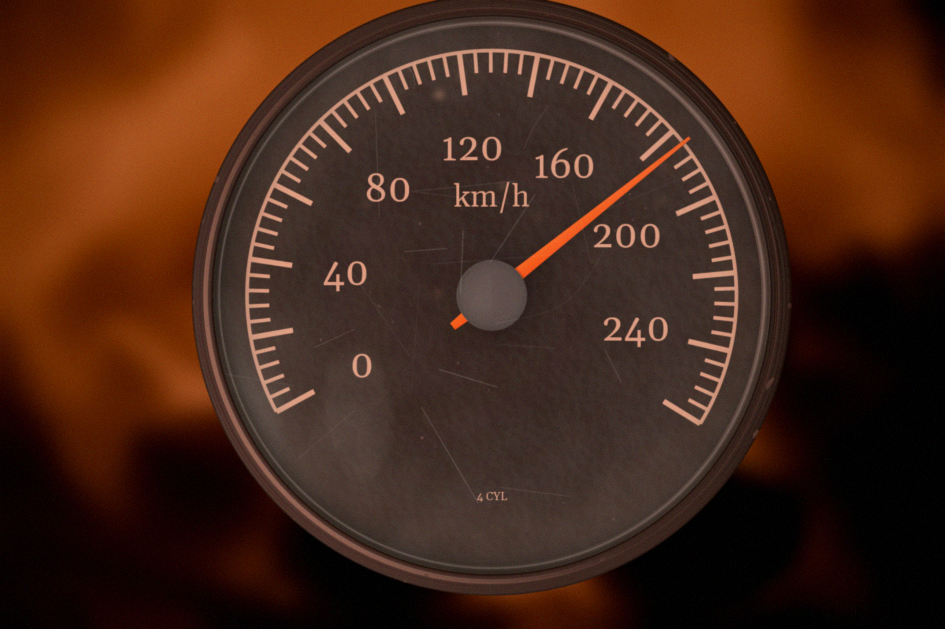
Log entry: 184 km/h
